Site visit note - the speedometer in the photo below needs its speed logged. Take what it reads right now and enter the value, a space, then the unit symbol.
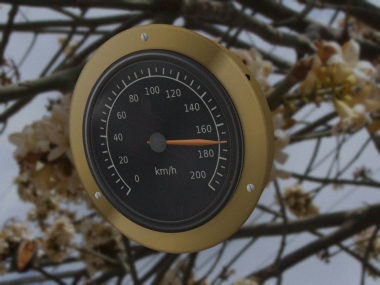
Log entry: 170 km/h
